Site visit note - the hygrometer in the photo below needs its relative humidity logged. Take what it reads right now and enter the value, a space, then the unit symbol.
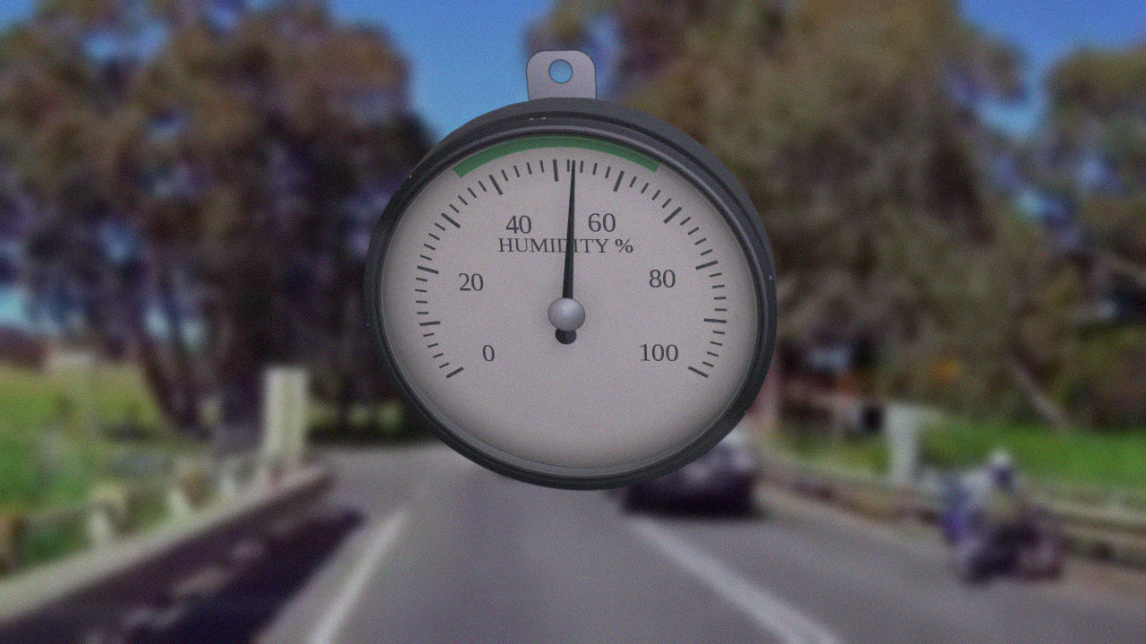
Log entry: 53 %
